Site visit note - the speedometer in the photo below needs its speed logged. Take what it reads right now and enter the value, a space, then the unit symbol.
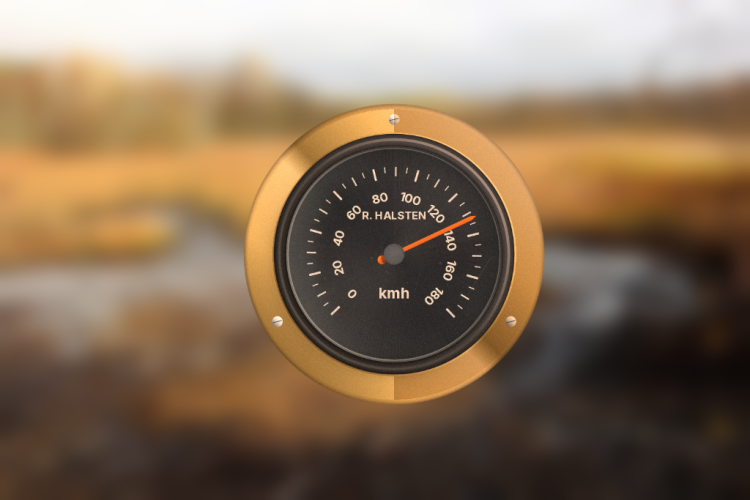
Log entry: 132.5 km/h
